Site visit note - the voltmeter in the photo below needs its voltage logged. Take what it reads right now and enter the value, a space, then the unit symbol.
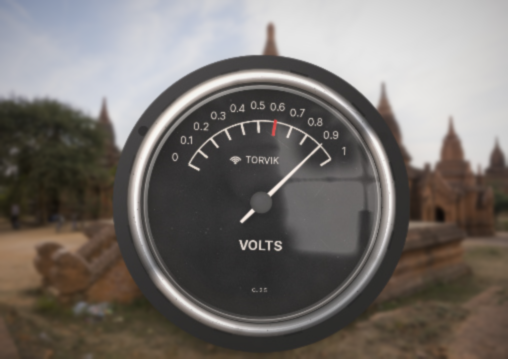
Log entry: 0.9 V
